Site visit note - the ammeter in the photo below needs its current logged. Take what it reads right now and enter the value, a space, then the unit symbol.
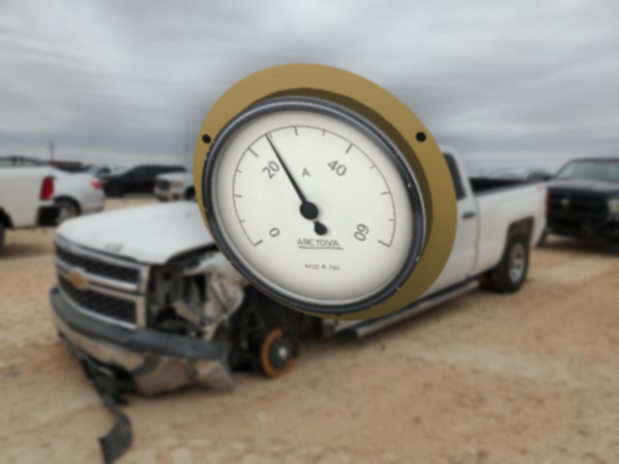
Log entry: 25 A
